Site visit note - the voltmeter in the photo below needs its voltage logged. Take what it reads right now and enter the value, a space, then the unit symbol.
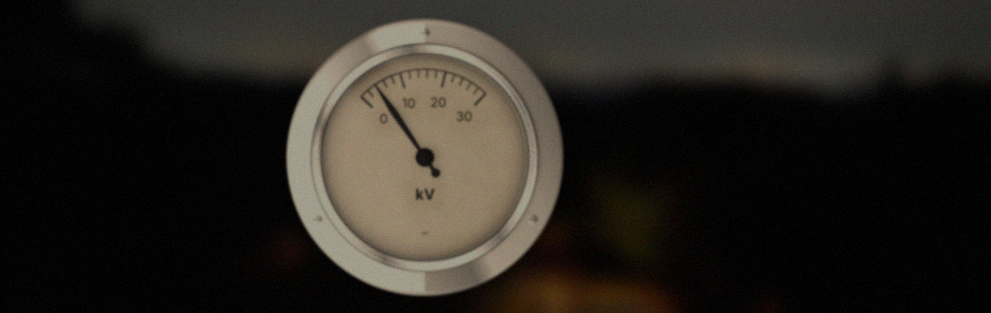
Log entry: 4 kV
